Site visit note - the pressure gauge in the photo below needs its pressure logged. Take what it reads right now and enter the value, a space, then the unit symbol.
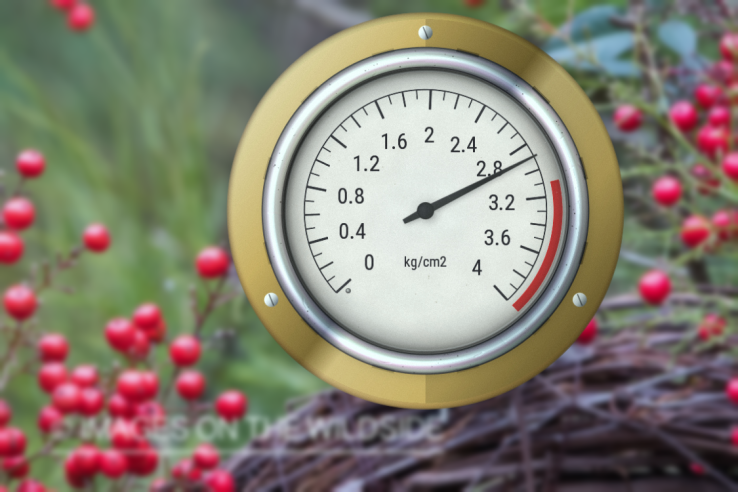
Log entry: 2.9 kg/cm²
